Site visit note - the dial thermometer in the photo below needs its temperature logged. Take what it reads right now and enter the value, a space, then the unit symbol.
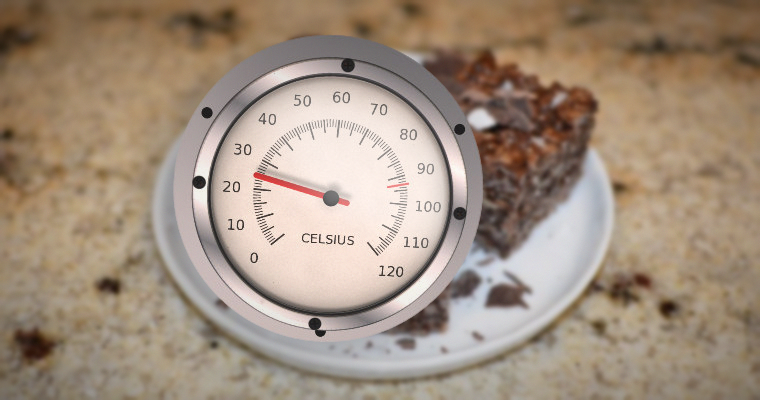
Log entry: 25 °C
